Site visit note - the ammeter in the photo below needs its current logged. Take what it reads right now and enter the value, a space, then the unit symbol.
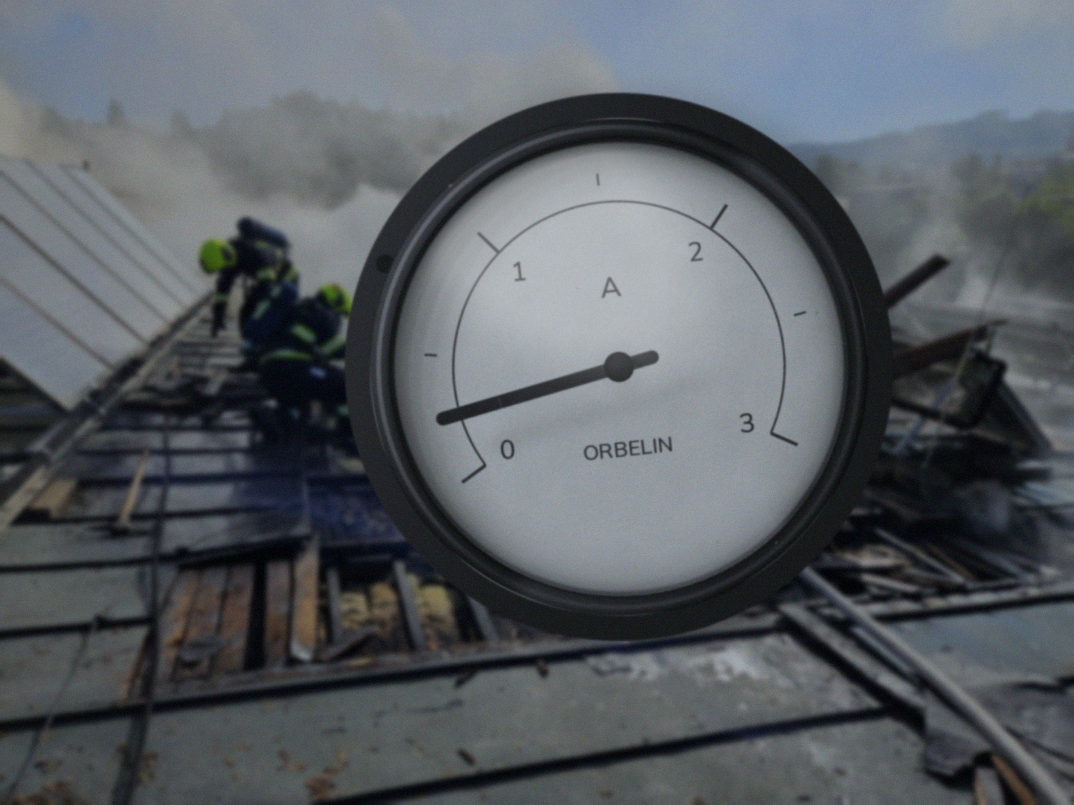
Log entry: 0.25 A
